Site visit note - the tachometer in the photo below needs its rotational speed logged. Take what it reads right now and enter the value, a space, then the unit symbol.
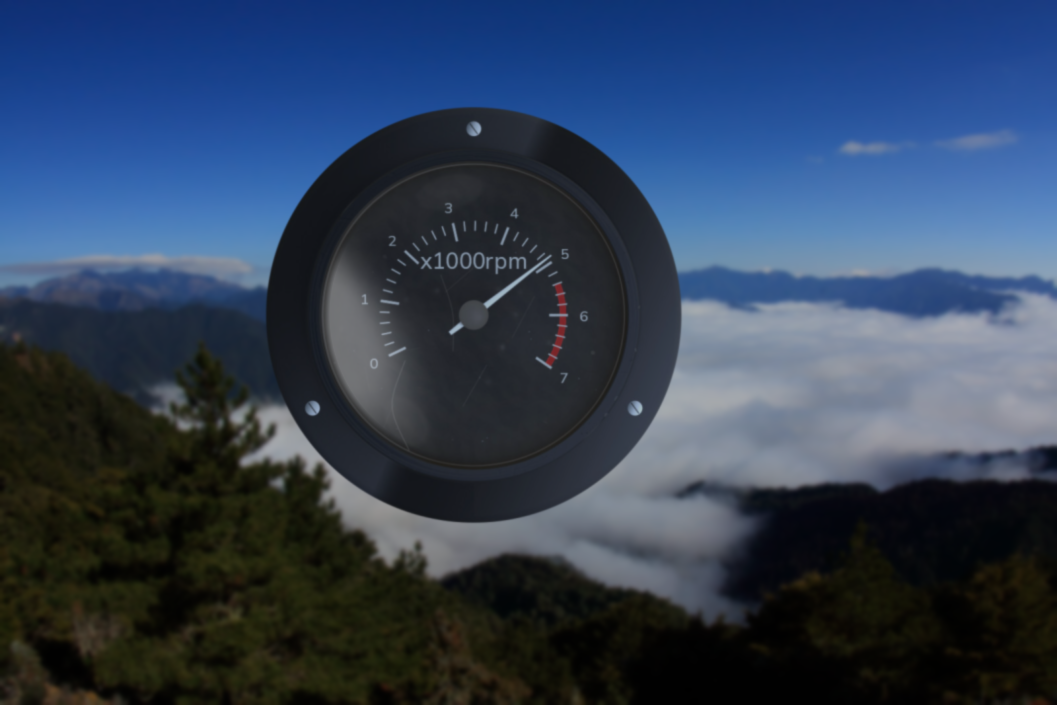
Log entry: 4900 rpm
